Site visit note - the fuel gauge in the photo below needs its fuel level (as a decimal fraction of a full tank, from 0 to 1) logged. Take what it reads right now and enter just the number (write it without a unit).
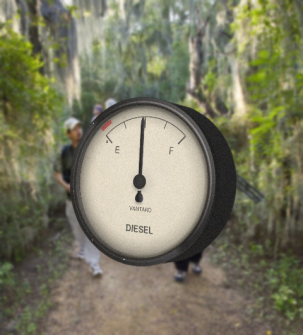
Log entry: 0.5
